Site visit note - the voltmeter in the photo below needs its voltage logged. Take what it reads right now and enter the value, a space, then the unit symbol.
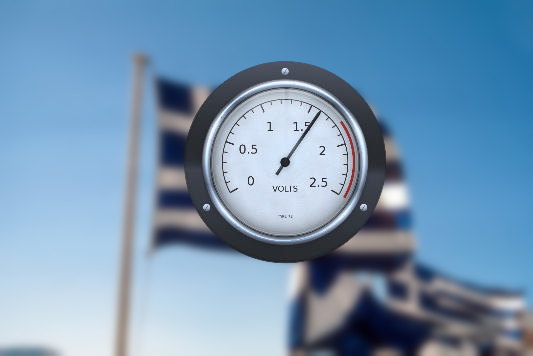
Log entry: 1.6 V
